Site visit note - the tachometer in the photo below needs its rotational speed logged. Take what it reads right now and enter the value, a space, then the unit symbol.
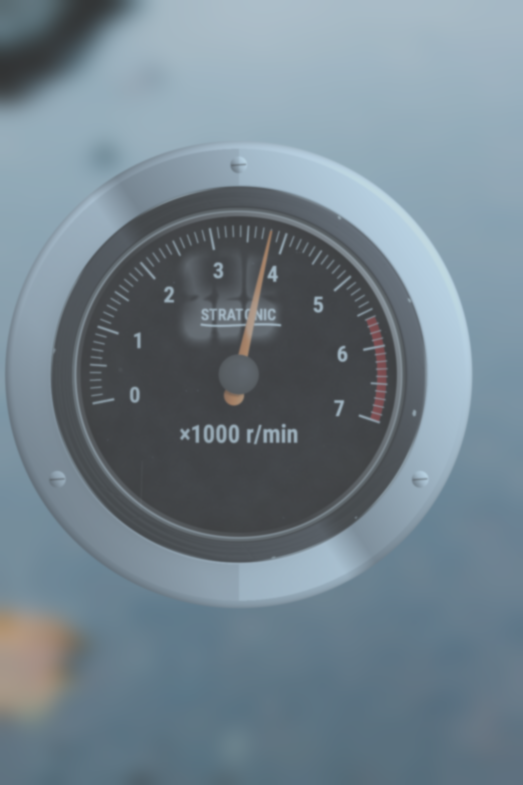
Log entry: 3800 rpm
